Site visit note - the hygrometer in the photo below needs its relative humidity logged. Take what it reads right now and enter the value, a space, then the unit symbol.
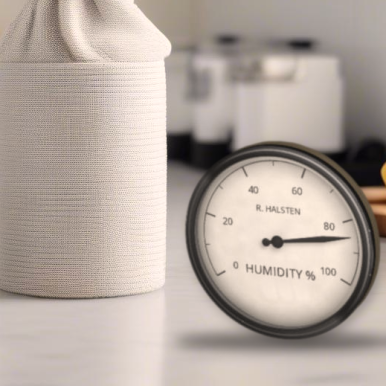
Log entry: 85 %
